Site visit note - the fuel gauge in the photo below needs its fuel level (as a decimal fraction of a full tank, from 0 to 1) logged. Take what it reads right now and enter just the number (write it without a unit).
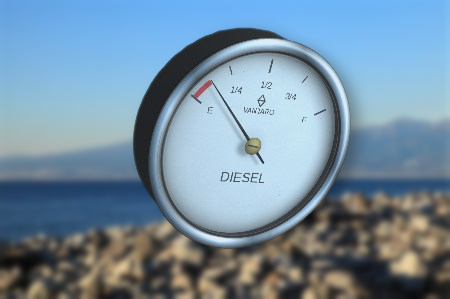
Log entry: 0.125
